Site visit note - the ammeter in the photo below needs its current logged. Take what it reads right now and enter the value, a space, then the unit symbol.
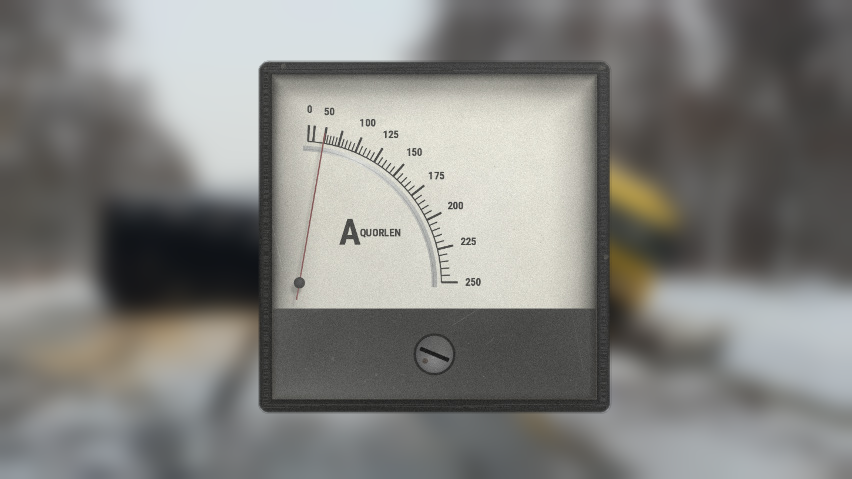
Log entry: 50 A
